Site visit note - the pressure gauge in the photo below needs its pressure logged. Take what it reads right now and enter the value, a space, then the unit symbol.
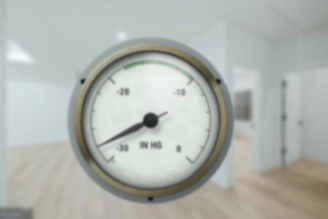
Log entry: -28 inHg
